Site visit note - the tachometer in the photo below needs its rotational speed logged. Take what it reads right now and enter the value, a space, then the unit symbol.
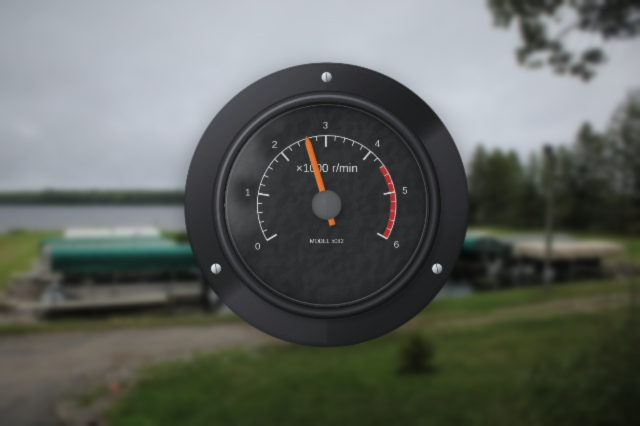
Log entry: 2600 rpm
